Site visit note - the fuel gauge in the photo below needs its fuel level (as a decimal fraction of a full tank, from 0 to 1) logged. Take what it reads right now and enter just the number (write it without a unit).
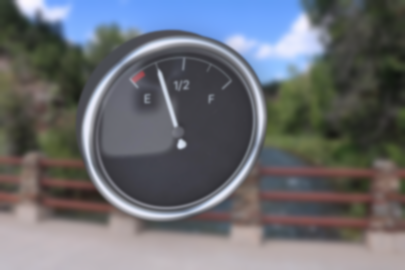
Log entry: 0.25
